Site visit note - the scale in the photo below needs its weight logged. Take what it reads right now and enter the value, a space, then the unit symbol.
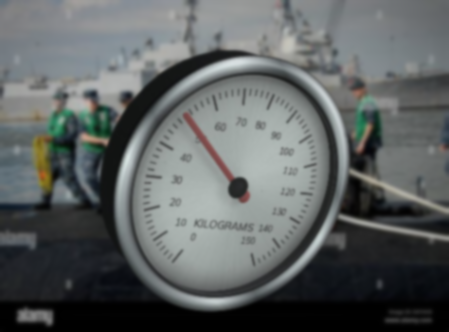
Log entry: 50 kg
